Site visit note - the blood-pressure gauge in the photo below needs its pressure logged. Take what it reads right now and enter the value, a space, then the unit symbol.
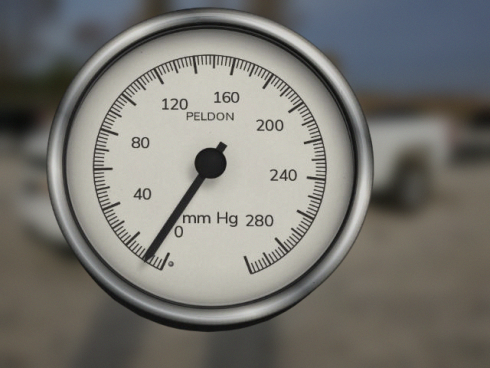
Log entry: 8 mmHg
